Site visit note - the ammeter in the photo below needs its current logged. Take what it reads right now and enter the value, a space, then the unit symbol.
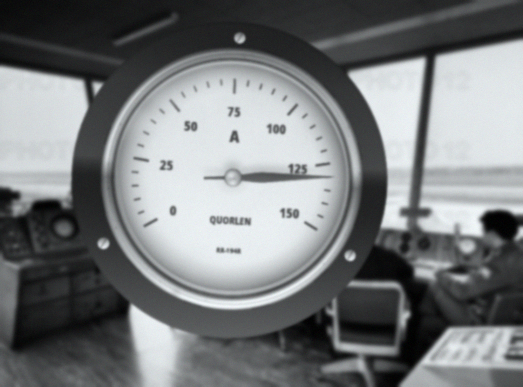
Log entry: 130 A
